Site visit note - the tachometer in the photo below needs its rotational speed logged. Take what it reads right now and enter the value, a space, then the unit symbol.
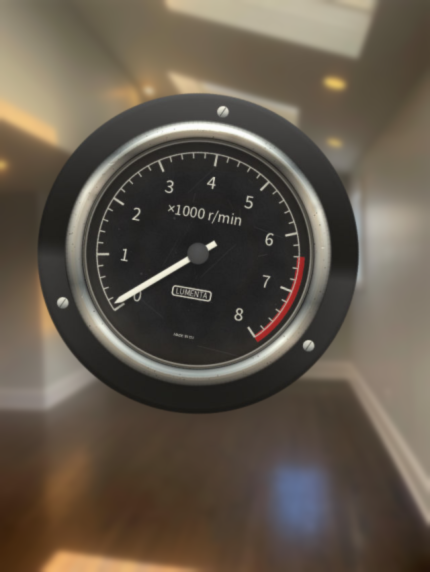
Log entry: 100 rpm
